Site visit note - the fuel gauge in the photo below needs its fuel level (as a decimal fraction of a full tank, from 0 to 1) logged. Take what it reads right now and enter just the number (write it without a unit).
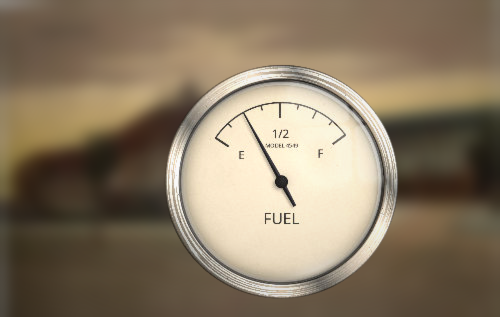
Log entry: 0.25
